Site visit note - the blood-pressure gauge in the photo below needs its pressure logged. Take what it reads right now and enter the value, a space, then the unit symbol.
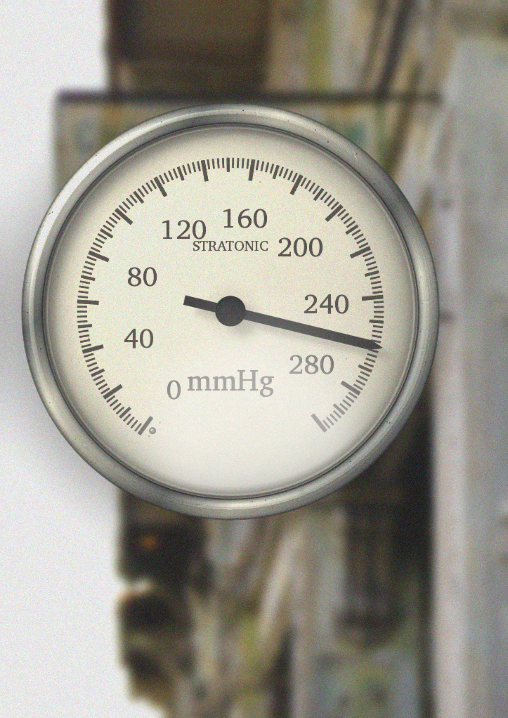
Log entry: 260 mmHg
